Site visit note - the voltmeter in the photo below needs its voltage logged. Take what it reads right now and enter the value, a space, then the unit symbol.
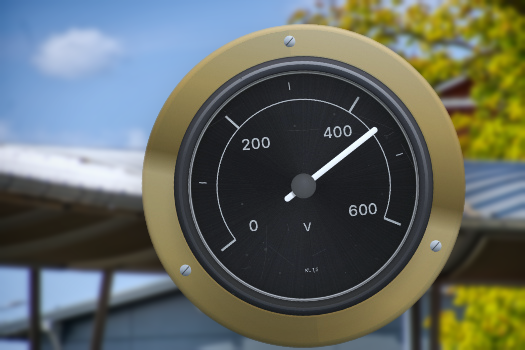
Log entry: 450 V
